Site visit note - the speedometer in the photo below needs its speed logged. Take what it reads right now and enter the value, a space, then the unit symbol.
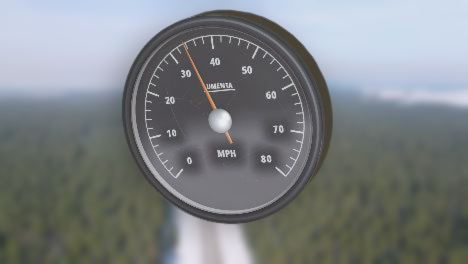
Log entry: 34 mph
